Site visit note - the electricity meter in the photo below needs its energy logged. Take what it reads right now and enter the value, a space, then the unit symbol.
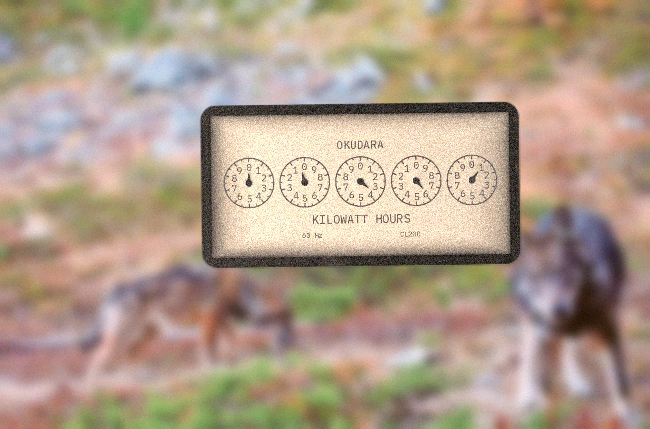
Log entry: 361 kWh
